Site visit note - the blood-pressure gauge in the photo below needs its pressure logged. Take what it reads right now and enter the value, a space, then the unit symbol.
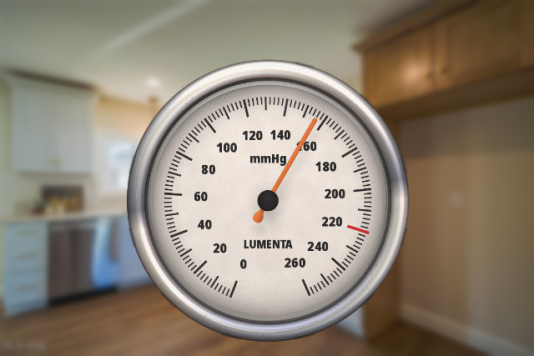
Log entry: 156 mmHg
